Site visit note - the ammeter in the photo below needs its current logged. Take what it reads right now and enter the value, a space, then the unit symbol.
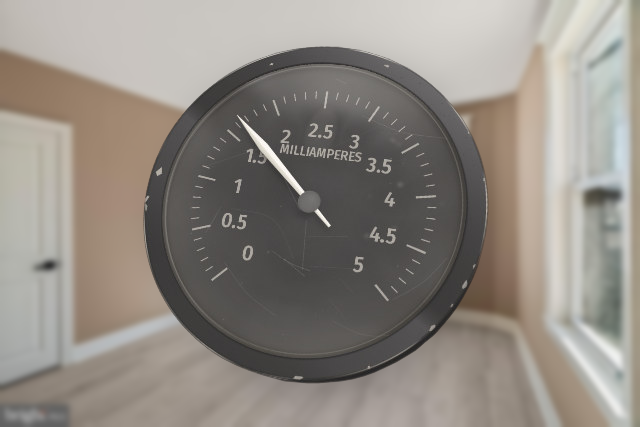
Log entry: 1.65 mA
